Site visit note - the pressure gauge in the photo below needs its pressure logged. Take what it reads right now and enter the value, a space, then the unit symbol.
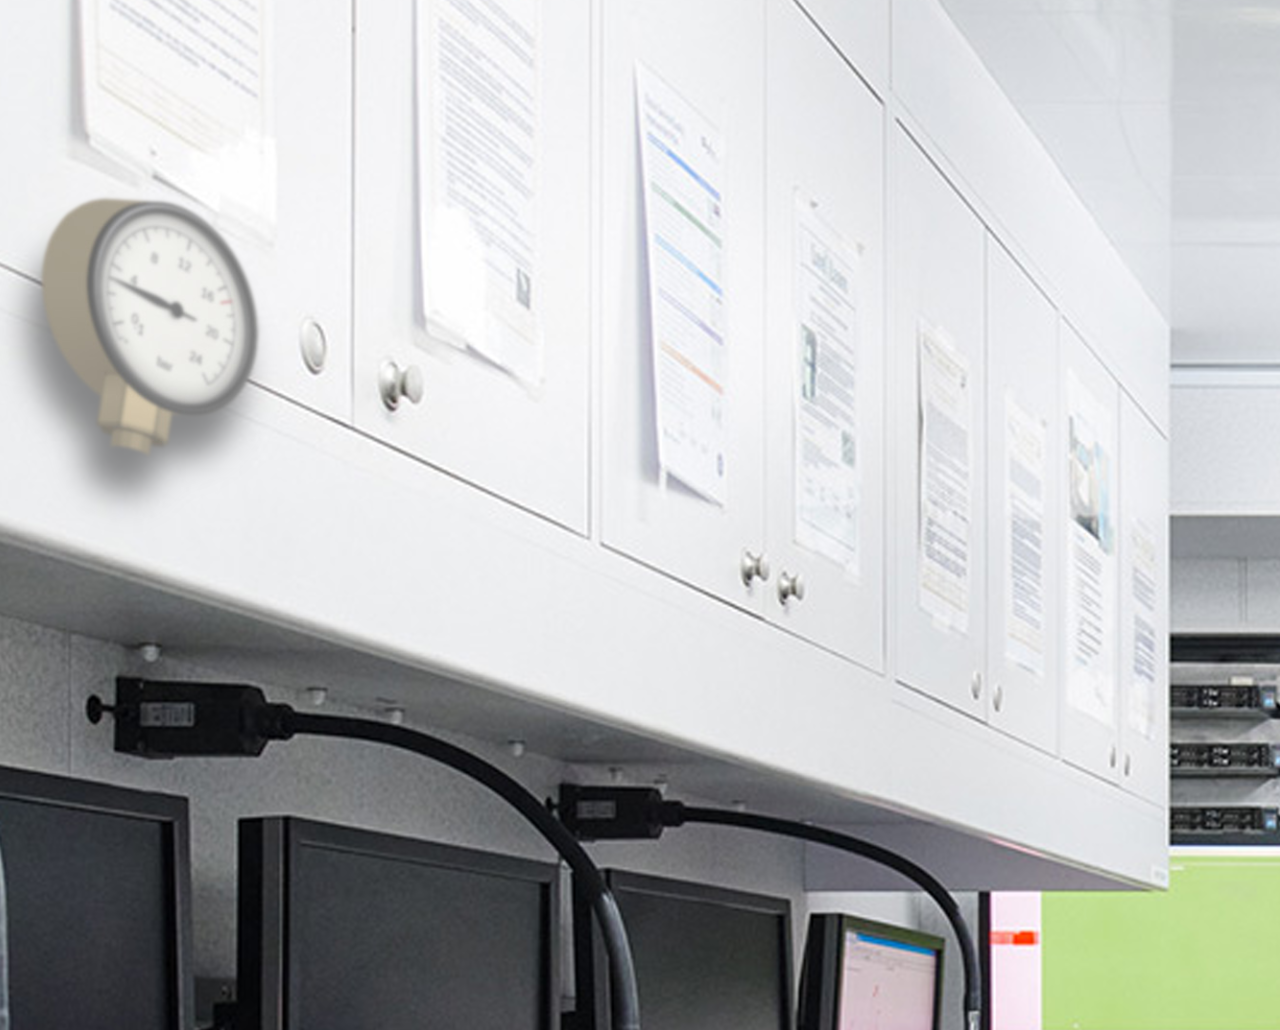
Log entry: 3 bar
